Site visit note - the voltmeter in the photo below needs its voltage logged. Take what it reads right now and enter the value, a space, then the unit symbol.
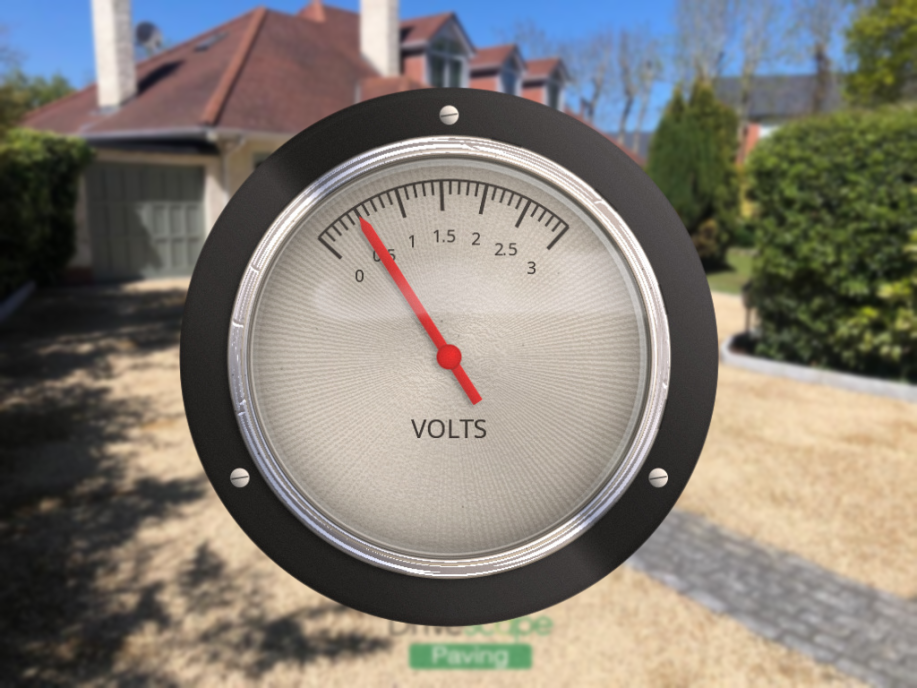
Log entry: 0.5 V
